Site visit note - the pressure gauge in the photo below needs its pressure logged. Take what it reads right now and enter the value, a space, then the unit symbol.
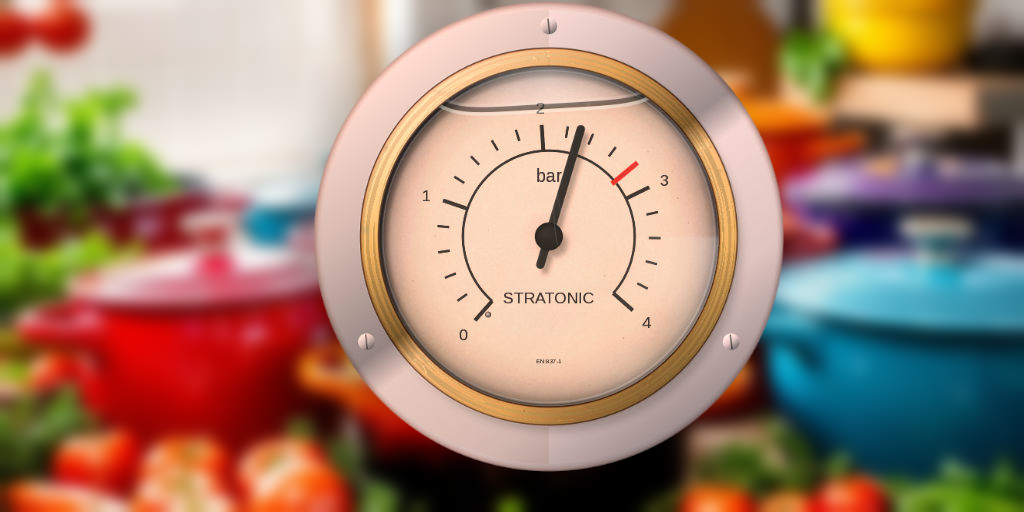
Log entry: 2.3 bar
